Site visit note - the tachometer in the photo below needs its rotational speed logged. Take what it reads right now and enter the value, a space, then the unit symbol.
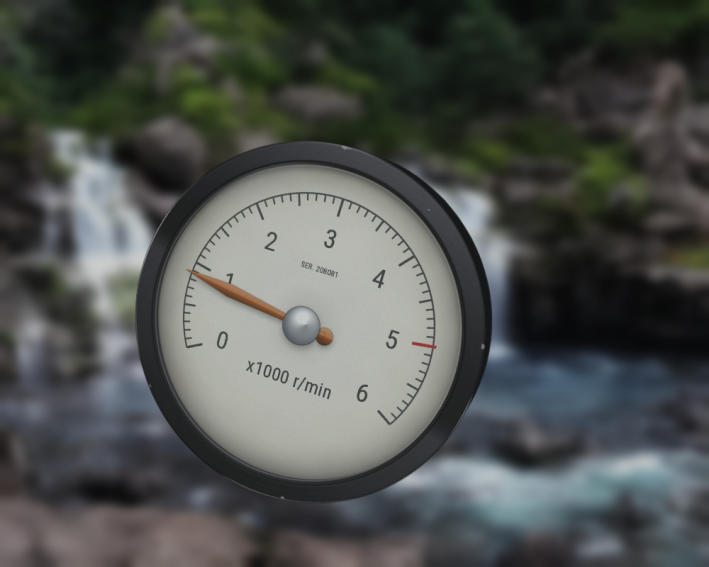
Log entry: 900 rpm
